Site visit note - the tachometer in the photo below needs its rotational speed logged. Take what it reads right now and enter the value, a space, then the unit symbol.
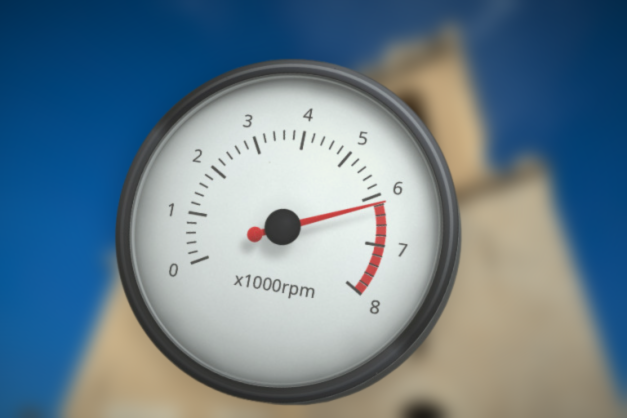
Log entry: 6200 rpm
